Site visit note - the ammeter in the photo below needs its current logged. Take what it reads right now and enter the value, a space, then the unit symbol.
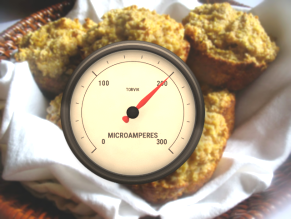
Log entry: 200 µA
